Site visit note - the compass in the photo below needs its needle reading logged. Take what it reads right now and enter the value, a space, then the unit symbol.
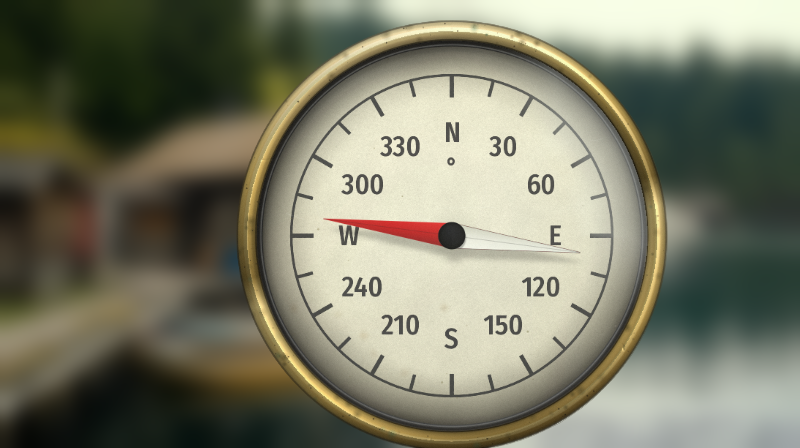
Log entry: 277.5 °
